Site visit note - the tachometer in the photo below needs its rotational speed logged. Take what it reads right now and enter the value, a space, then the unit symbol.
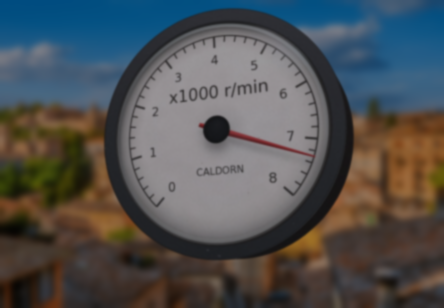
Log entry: 7300 rpm
